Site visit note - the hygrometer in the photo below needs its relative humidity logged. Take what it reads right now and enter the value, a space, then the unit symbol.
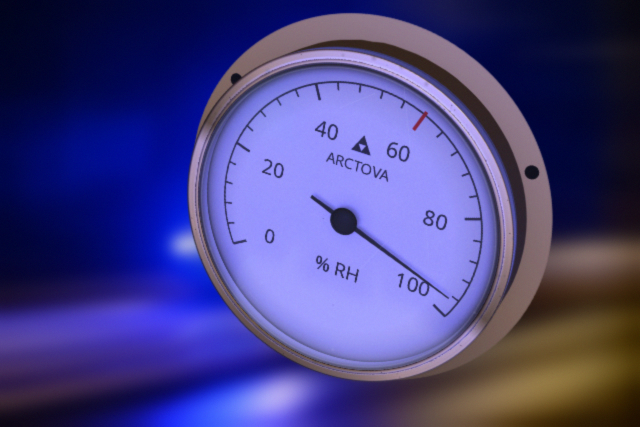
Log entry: 96 %
